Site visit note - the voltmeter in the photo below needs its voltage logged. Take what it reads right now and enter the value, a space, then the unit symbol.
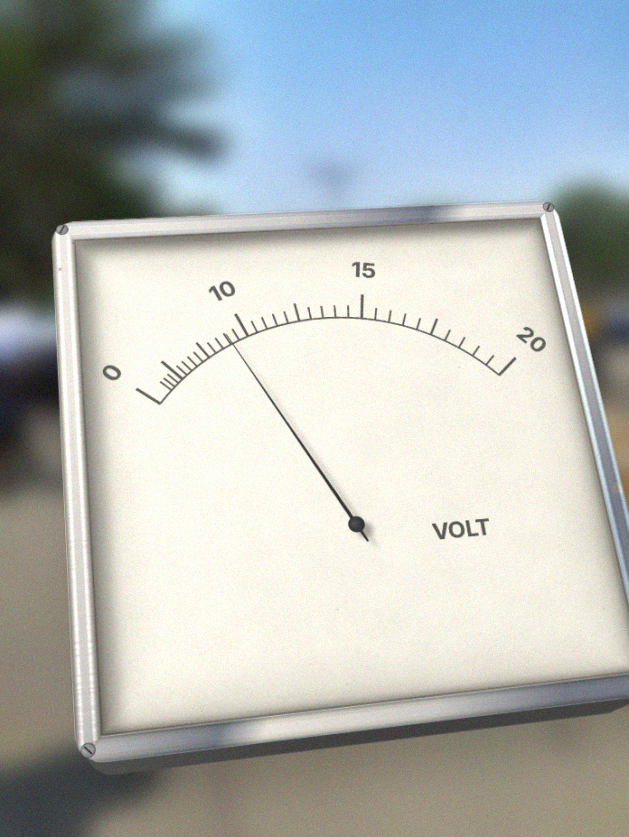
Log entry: 9 V
